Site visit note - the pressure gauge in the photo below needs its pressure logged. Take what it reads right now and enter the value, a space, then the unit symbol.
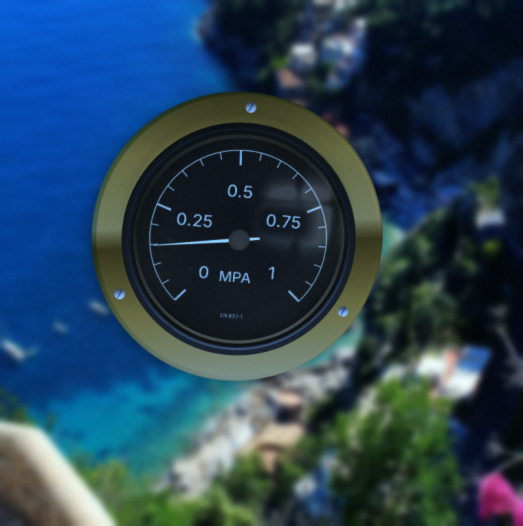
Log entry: 0.15 MPa
